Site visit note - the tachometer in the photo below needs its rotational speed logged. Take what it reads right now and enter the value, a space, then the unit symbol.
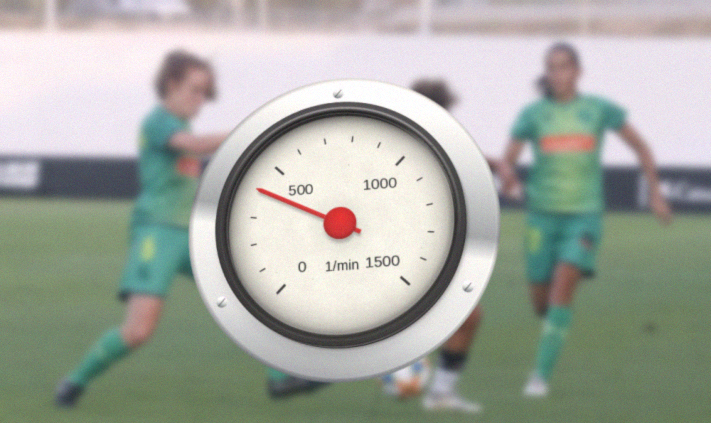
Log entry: 400 rpm
